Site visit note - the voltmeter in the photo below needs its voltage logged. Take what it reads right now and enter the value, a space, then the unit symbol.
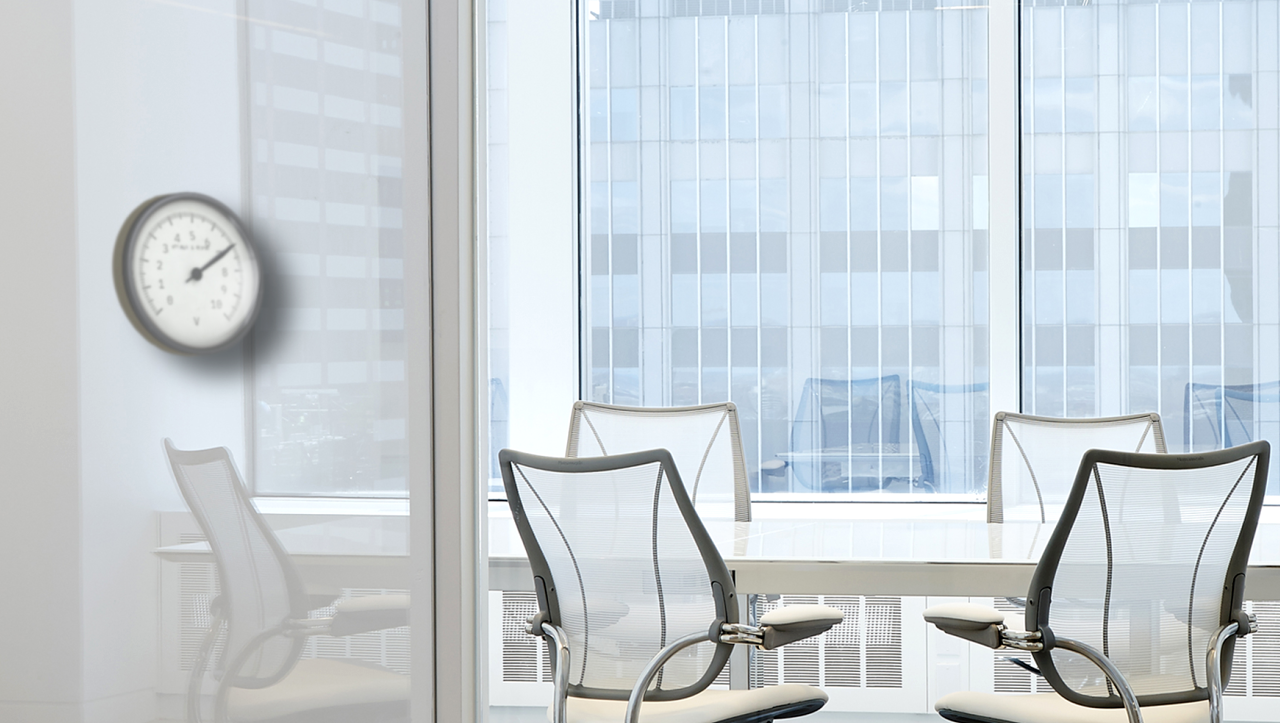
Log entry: 7 V
